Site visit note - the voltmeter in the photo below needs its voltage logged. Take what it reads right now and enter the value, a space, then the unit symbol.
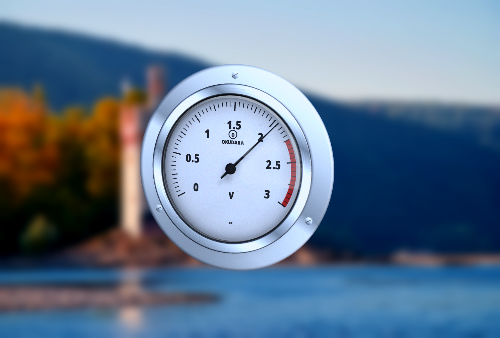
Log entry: 2.05 V
